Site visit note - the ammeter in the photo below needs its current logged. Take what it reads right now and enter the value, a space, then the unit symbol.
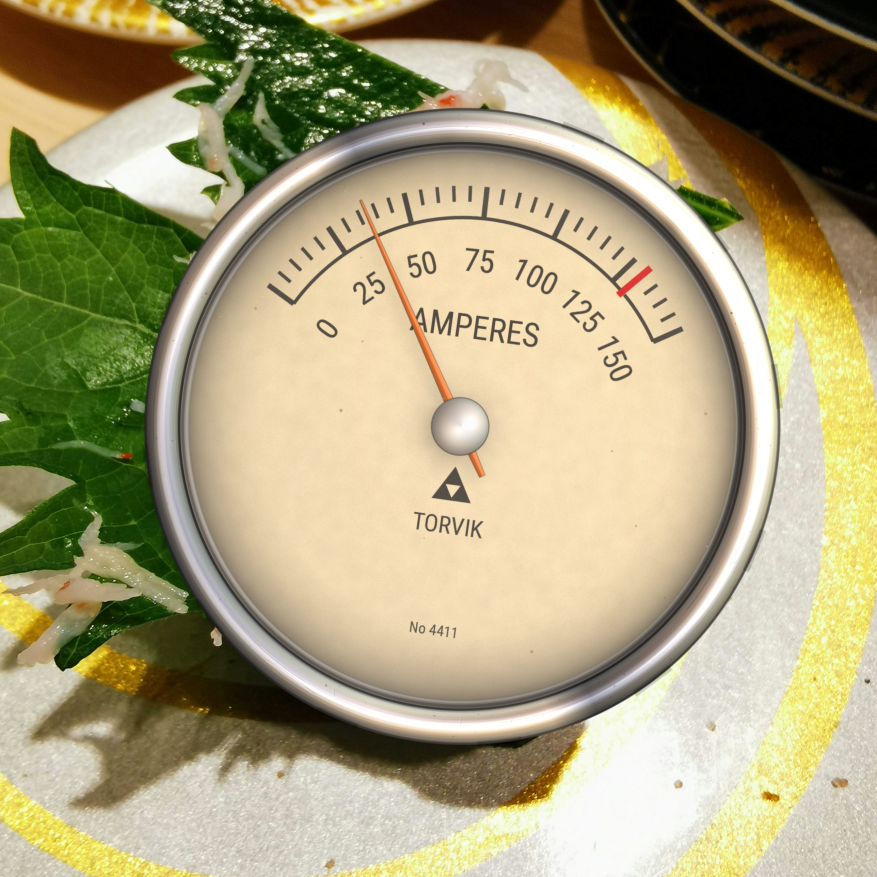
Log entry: 37.5 A
